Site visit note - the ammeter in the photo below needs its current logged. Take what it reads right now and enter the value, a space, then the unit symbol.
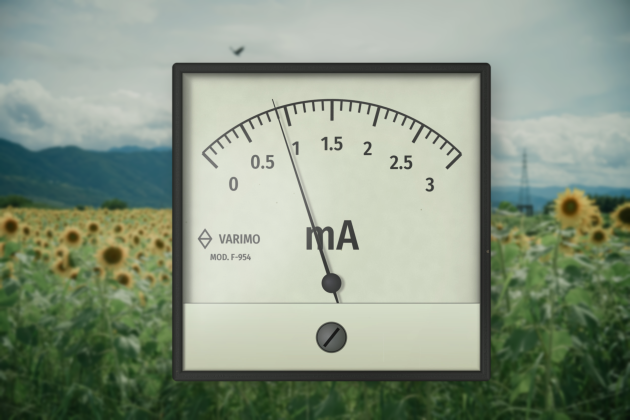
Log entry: 0.9 mA
